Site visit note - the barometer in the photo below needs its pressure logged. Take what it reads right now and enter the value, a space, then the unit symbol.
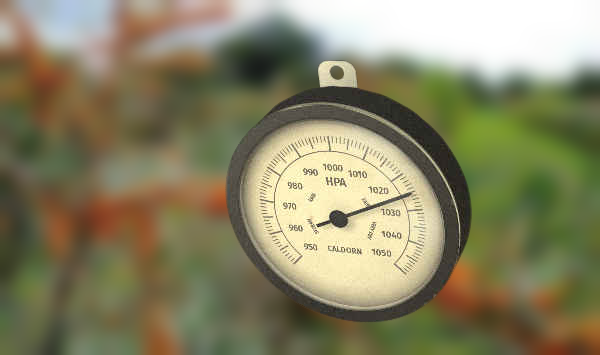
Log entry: 1025 hPa
